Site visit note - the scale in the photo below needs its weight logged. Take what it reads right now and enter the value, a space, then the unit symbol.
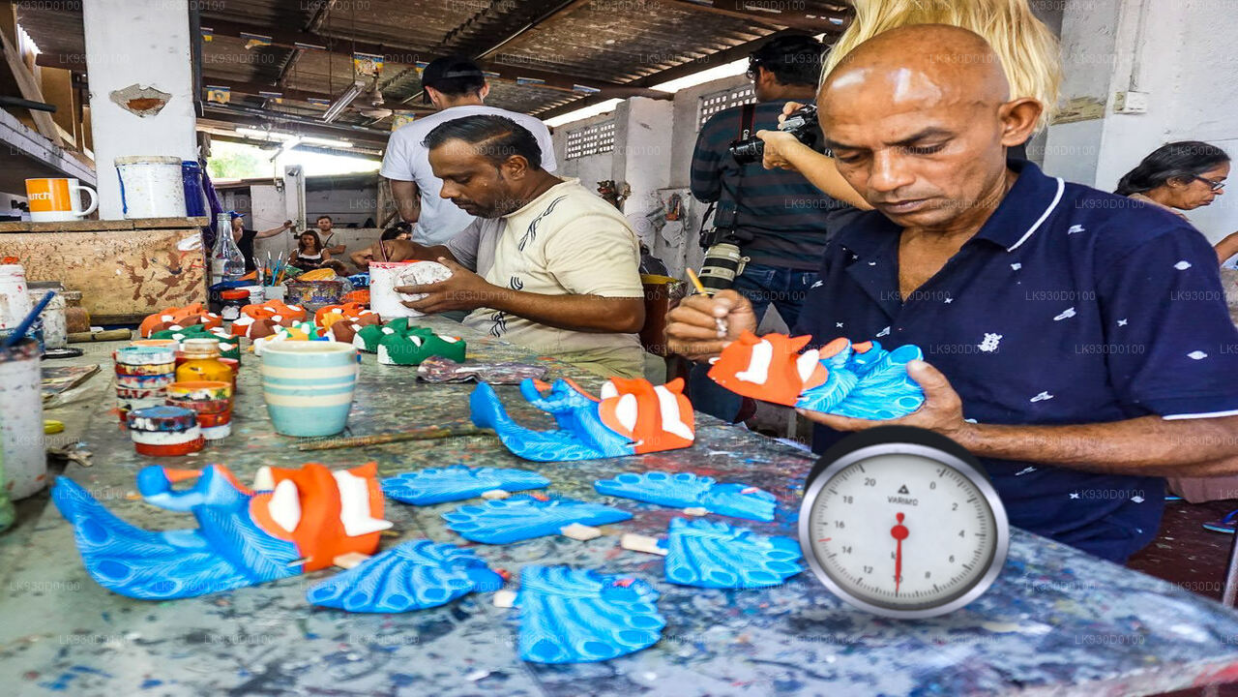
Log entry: 10 kg
